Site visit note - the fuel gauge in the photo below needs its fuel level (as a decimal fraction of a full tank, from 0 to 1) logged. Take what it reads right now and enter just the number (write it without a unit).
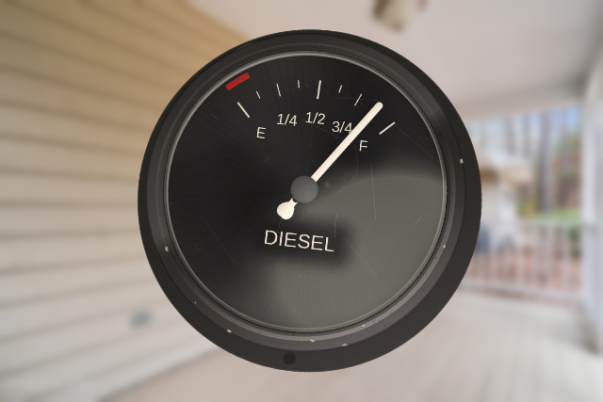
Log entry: 0.875
